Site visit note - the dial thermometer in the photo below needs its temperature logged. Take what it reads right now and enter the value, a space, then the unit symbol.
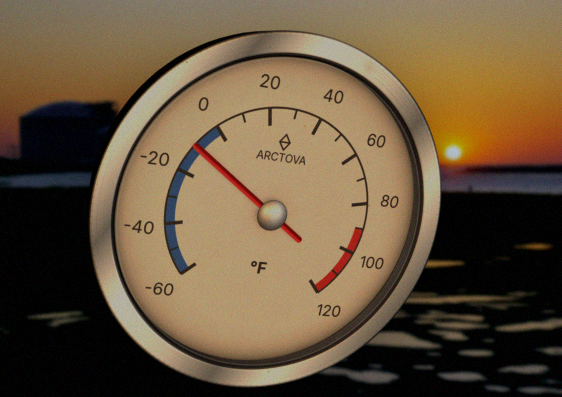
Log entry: -10 °F
